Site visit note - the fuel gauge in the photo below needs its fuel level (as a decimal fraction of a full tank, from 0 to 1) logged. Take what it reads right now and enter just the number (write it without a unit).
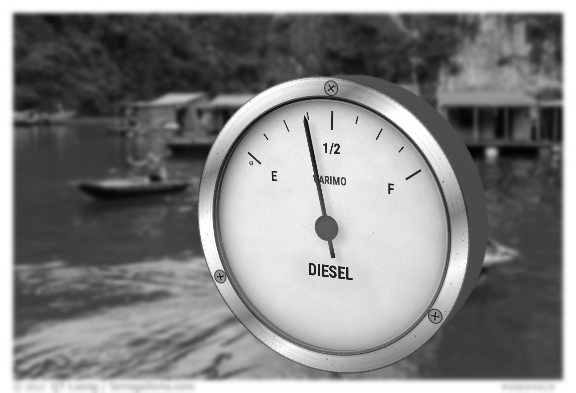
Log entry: 0.375
